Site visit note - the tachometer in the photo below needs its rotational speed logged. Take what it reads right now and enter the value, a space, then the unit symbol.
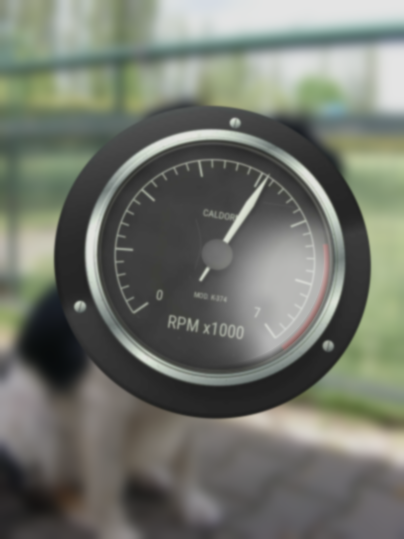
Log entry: 4100 rpm
